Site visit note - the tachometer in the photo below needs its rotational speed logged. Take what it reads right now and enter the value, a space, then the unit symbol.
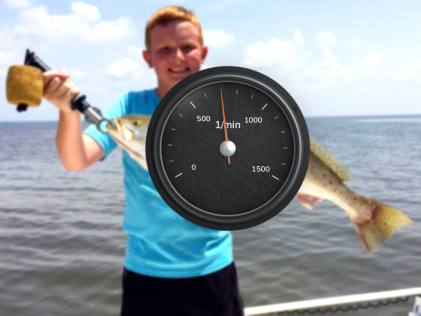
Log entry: 700 rpm
